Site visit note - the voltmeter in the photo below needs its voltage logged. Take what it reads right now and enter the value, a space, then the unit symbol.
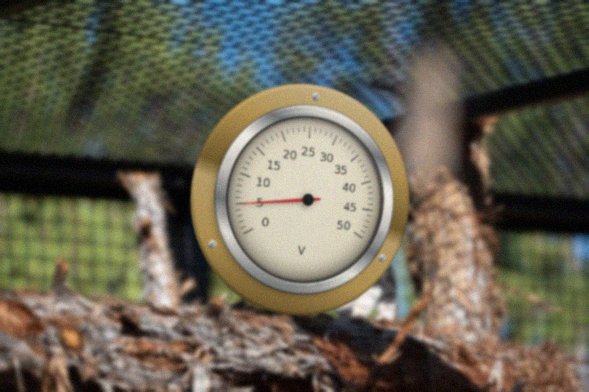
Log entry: 5 V
